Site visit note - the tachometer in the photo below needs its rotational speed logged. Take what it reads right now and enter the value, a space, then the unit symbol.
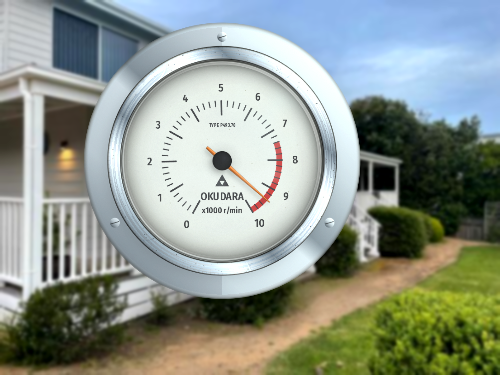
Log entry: 9400 rpm
